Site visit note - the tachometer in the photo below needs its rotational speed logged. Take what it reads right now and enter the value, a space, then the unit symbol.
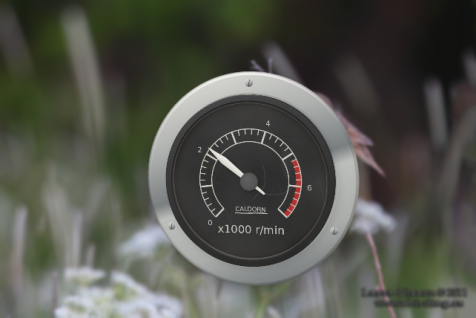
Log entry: 2200 rpm
